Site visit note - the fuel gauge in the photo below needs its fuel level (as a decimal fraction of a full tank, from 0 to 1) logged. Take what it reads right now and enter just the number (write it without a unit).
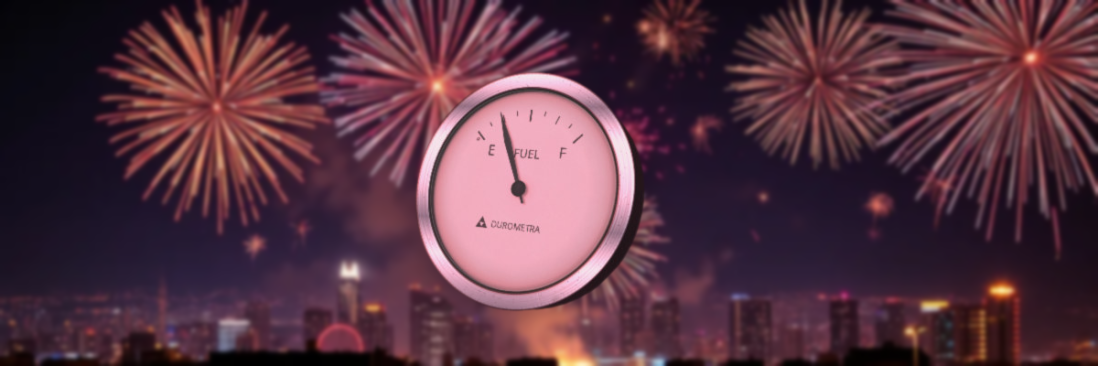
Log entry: 0.25
